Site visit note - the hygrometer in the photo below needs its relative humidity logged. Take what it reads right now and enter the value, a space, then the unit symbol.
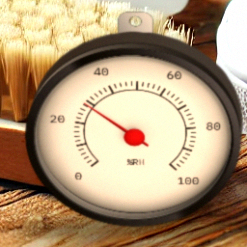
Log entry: 30 %
